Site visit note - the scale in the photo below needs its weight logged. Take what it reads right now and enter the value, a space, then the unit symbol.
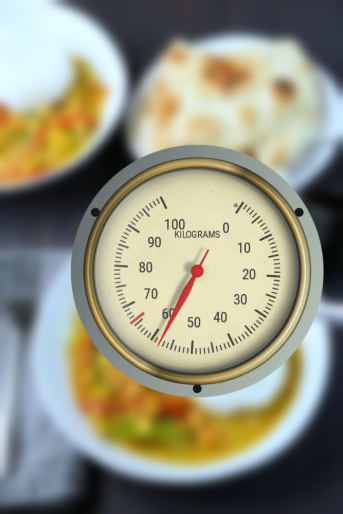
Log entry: 58 kg
